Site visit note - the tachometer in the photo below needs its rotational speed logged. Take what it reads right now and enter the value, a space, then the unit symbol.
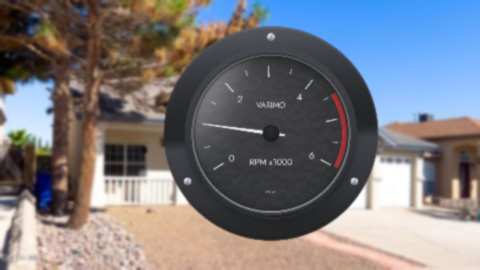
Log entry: 1000 rpm
